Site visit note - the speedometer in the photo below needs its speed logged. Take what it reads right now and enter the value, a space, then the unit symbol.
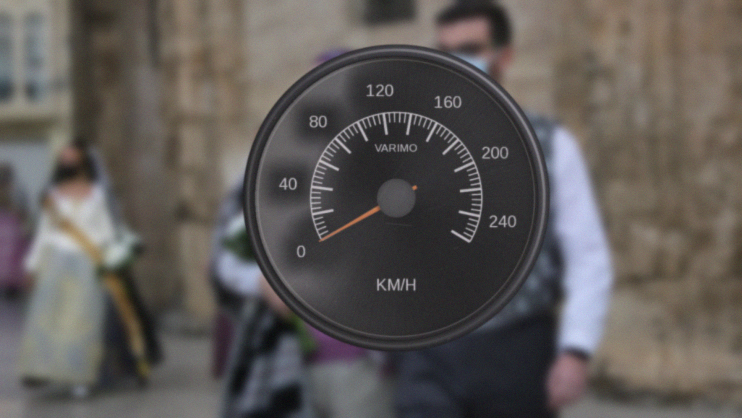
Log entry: 0 km/h
